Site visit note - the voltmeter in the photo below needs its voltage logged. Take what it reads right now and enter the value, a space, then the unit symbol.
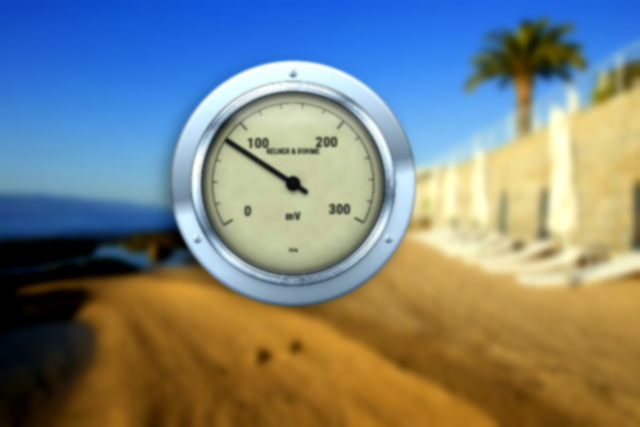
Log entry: 80 mV
